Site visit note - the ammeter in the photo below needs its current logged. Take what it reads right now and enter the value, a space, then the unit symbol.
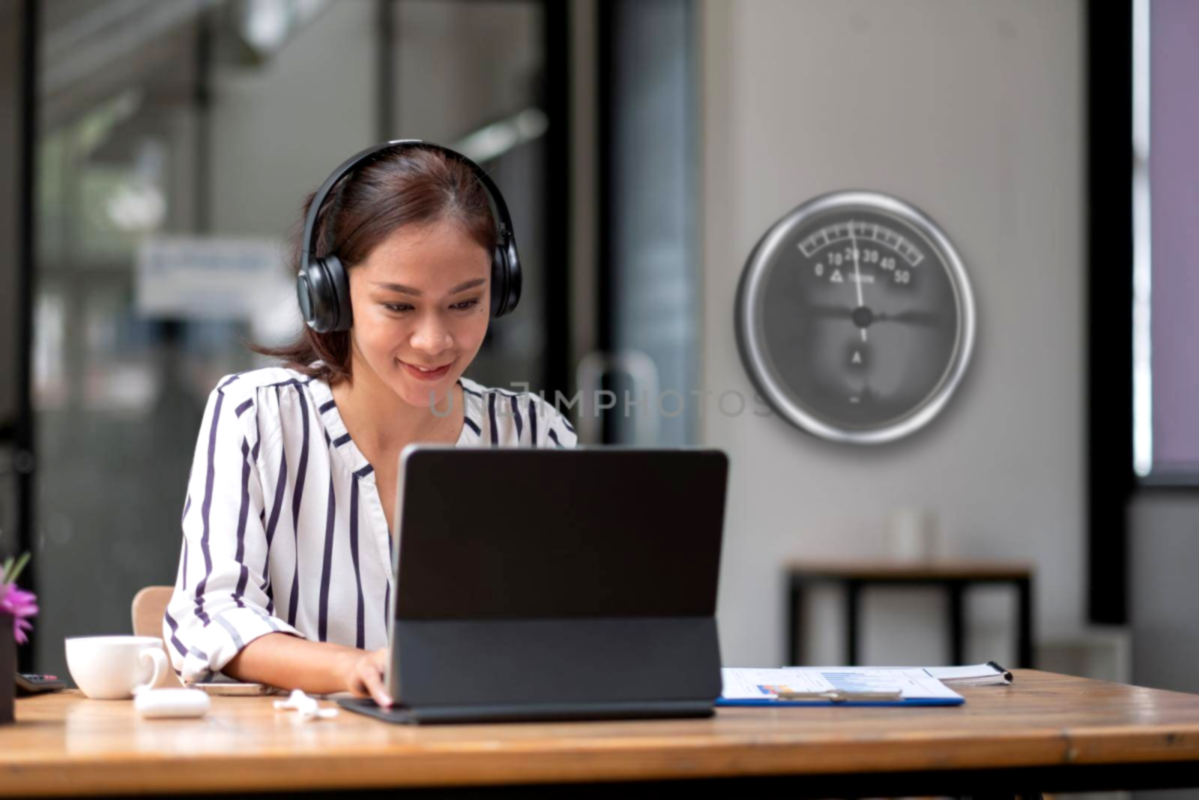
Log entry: 20 A
